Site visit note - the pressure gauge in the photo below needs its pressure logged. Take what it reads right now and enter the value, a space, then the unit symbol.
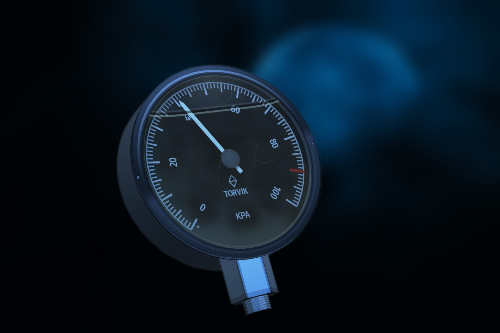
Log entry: 40 kPa
